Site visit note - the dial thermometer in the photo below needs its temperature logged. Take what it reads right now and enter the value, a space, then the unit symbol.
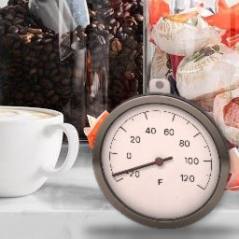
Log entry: -15 °F
